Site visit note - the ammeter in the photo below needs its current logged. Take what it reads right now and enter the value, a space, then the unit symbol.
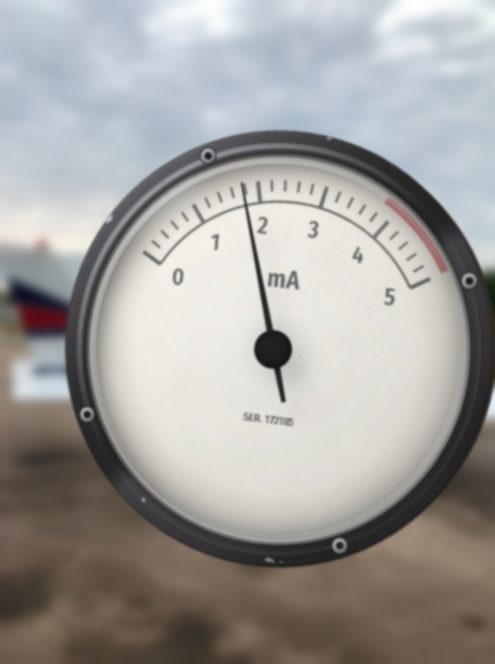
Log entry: 1.8 mA
